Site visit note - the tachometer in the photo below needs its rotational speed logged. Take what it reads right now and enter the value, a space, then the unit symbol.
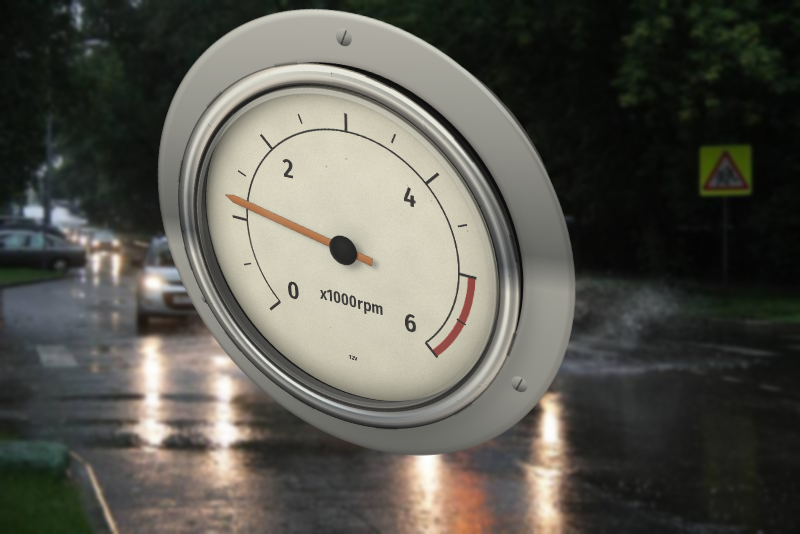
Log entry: 1250 rpm
